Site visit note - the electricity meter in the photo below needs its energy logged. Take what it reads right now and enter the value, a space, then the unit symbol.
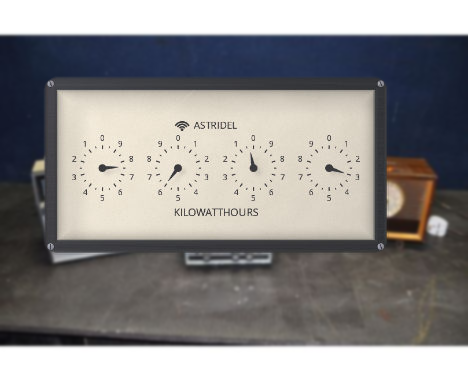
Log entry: 7603 kWh
